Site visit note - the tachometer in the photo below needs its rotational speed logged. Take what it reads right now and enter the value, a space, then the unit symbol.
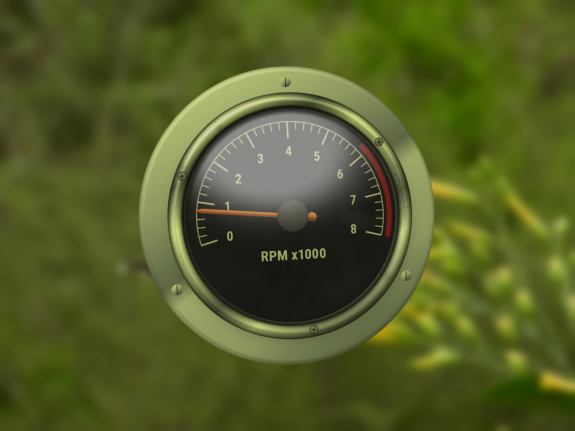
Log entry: 800 rpm
